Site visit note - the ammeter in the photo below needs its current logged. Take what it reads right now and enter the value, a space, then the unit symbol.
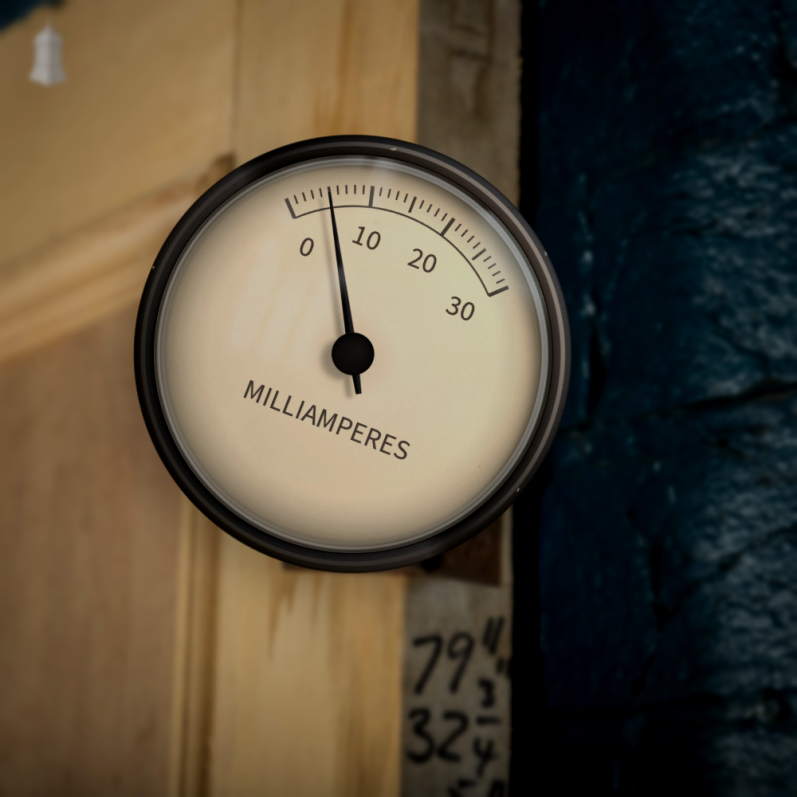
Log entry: 5 mA
